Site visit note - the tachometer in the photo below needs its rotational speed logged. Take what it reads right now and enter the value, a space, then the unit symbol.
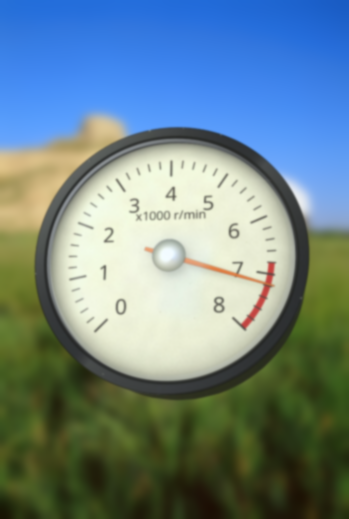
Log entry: 7200 rpm
